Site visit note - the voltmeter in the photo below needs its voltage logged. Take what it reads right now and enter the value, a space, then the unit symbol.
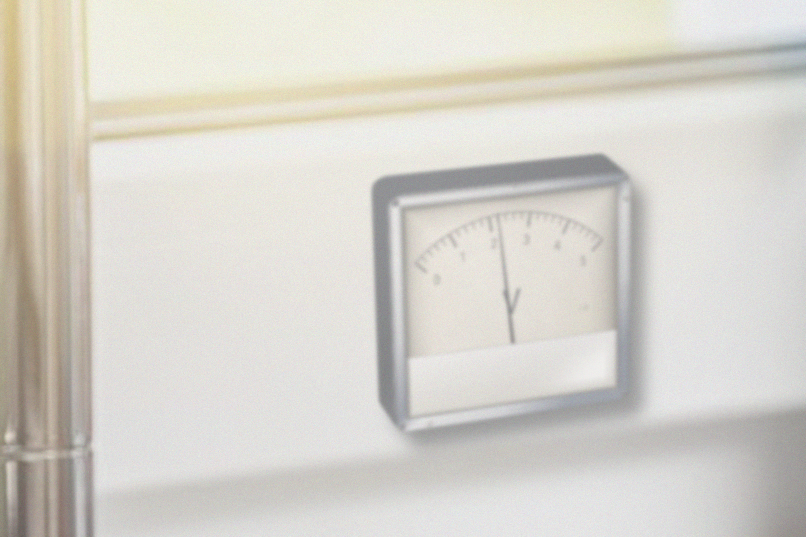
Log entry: 2.2 V
